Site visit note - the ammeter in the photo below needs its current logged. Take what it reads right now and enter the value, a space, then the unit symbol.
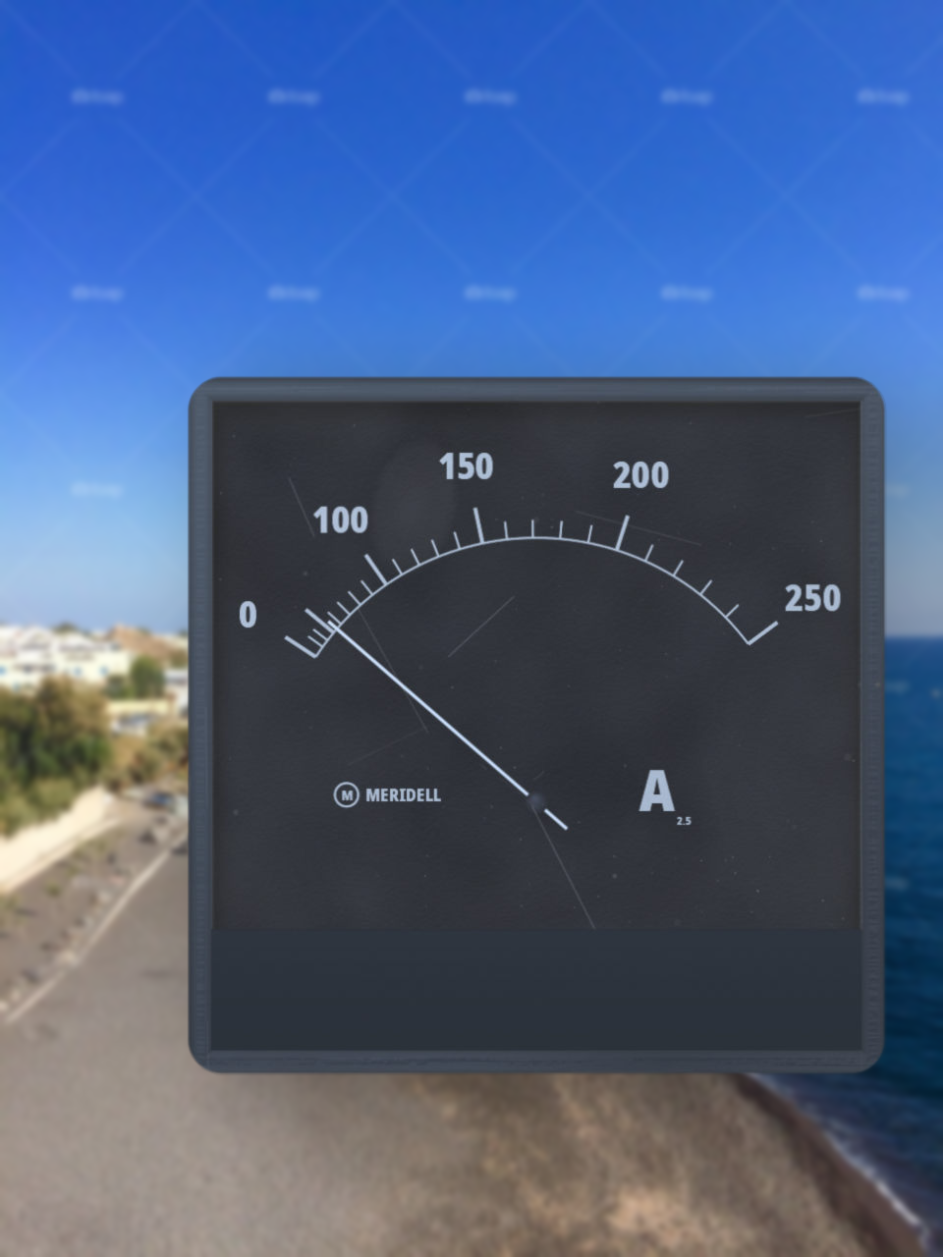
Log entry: 55 A
